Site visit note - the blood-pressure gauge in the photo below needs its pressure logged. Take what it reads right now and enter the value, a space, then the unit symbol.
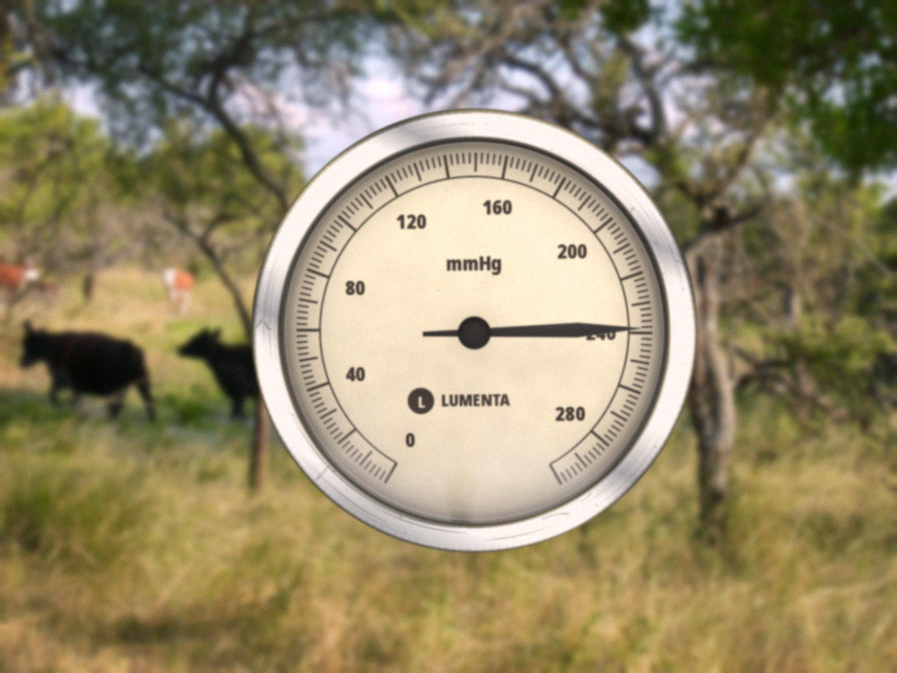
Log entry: 238 mmHg
